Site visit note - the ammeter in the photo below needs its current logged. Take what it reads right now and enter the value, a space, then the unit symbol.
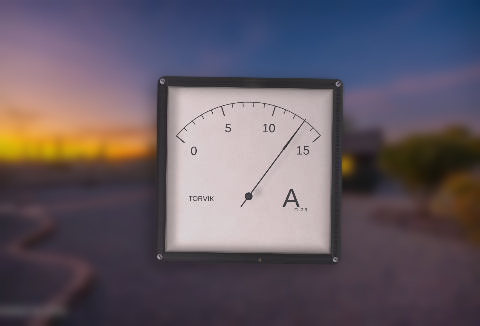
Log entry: 13 A
